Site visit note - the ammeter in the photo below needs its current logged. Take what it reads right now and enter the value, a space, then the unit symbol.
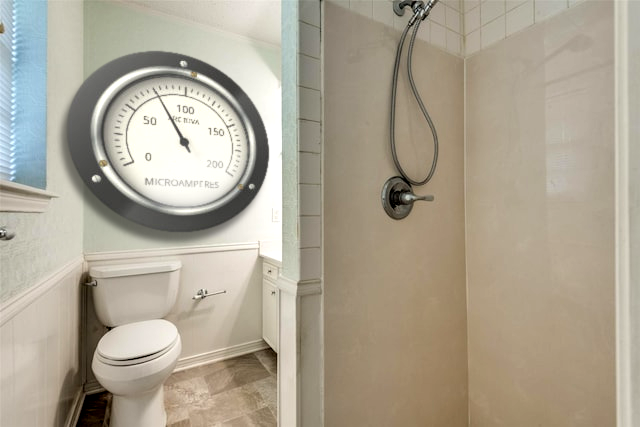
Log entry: 75 µA
